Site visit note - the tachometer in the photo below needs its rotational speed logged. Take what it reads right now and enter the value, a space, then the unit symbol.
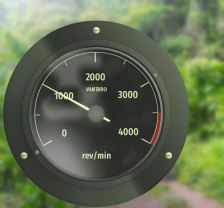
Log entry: 1000 rpm
